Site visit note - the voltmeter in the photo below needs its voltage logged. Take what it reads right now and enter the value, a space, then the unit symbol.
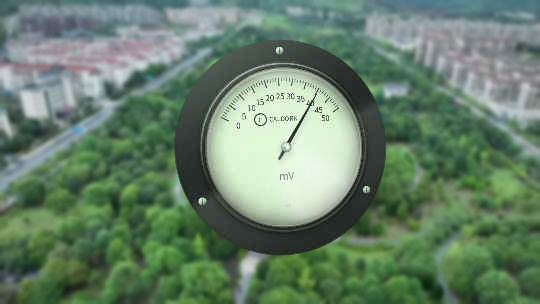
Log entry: 40 mV
